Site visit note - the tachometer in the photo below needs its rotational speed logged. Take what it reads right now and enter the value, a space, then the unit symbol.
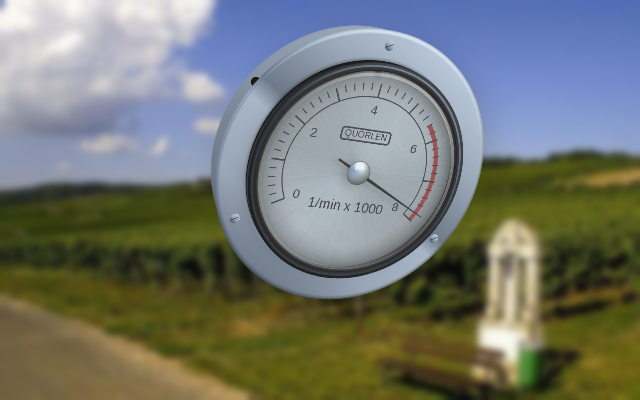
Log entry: 7800 rpm
